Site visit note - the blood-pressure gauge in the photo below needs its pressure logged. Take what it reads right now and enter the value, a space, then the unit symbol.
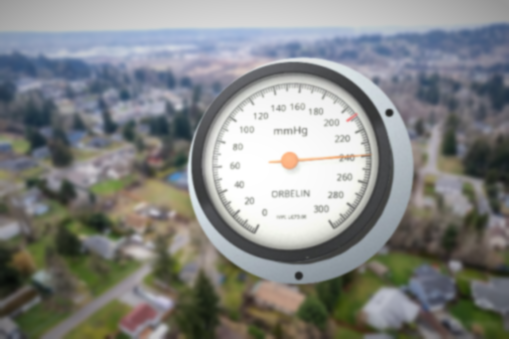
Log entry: 240 mmHg
